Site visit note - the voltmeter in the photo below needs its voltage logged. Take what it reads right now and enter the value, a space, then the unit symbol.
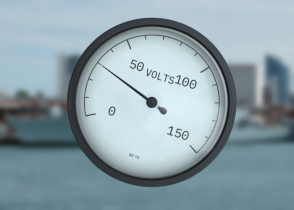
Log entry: 30 V
